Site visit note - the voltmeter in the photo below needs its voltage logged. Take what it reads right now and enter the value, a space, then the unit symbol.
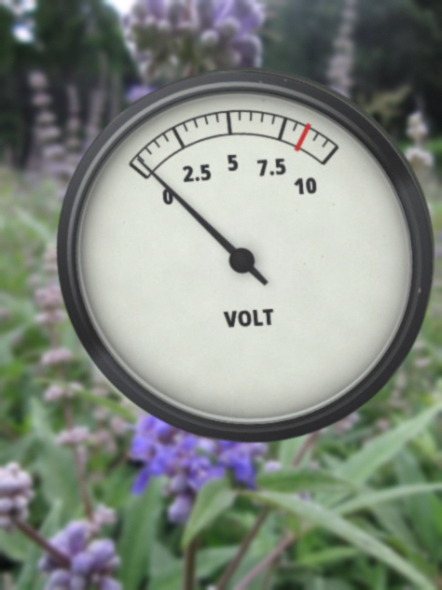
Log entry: 0.5 V
